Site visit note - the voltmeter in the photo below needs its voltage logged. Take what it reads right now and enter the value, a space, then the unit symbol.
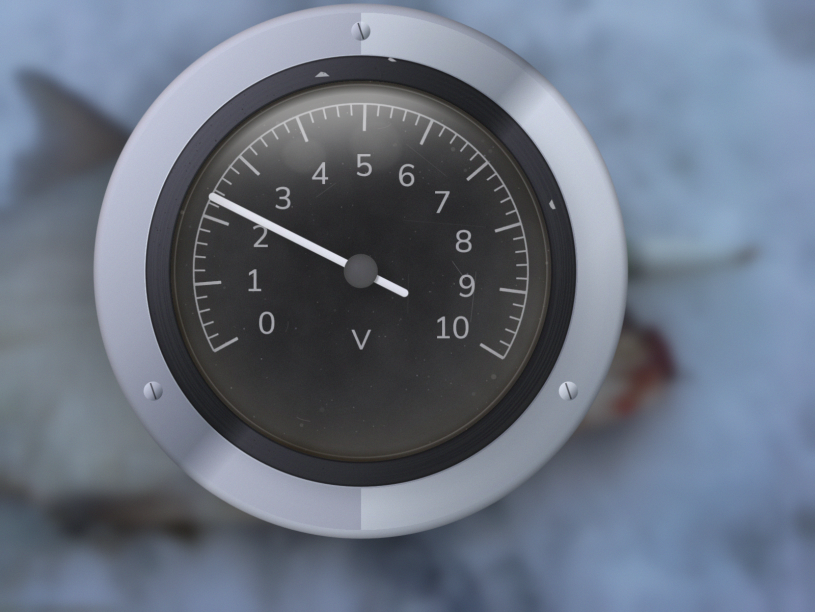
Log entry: 2.3 V
